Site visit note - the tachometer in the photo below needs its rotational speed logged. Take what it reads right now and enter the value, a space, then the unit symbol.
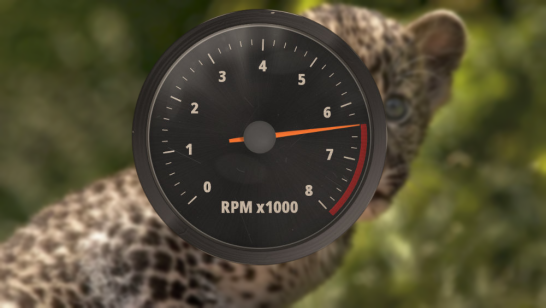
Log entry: 6400 rpm
